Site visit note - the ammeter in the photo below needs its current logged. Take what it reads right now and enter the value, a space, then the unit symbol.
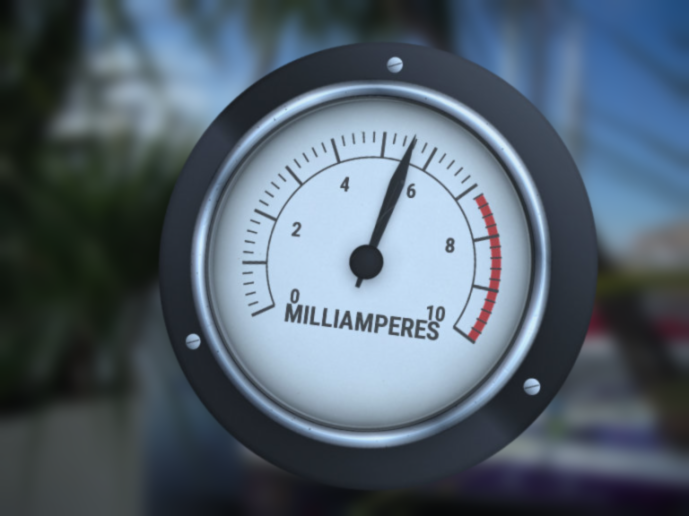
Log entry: 5.6 mA
